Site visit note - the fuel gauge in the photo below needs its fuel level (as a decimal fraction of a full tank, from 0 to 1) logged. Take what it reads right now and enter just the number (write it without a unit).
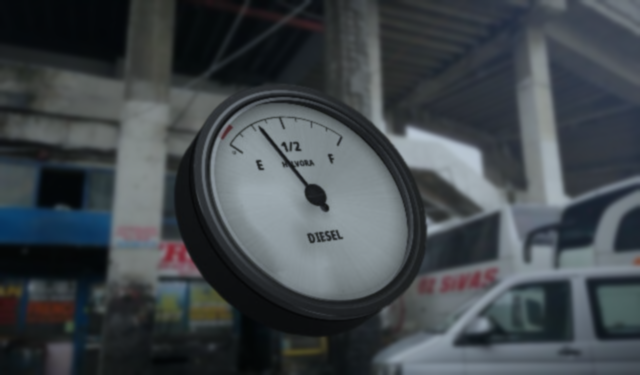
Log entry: 0.25
